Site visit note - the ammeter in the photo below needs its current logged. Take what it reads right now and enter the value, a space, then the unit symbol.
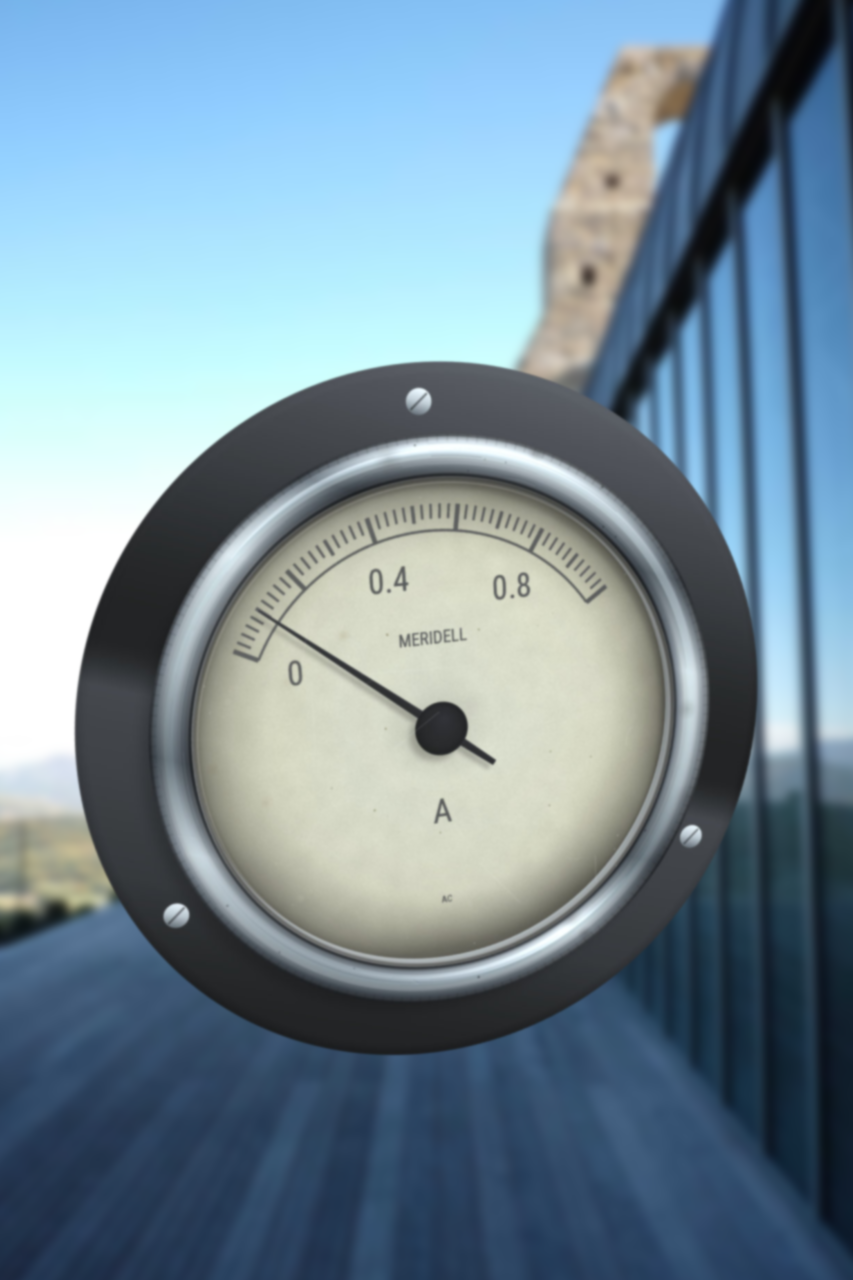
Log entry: 0.1 A
